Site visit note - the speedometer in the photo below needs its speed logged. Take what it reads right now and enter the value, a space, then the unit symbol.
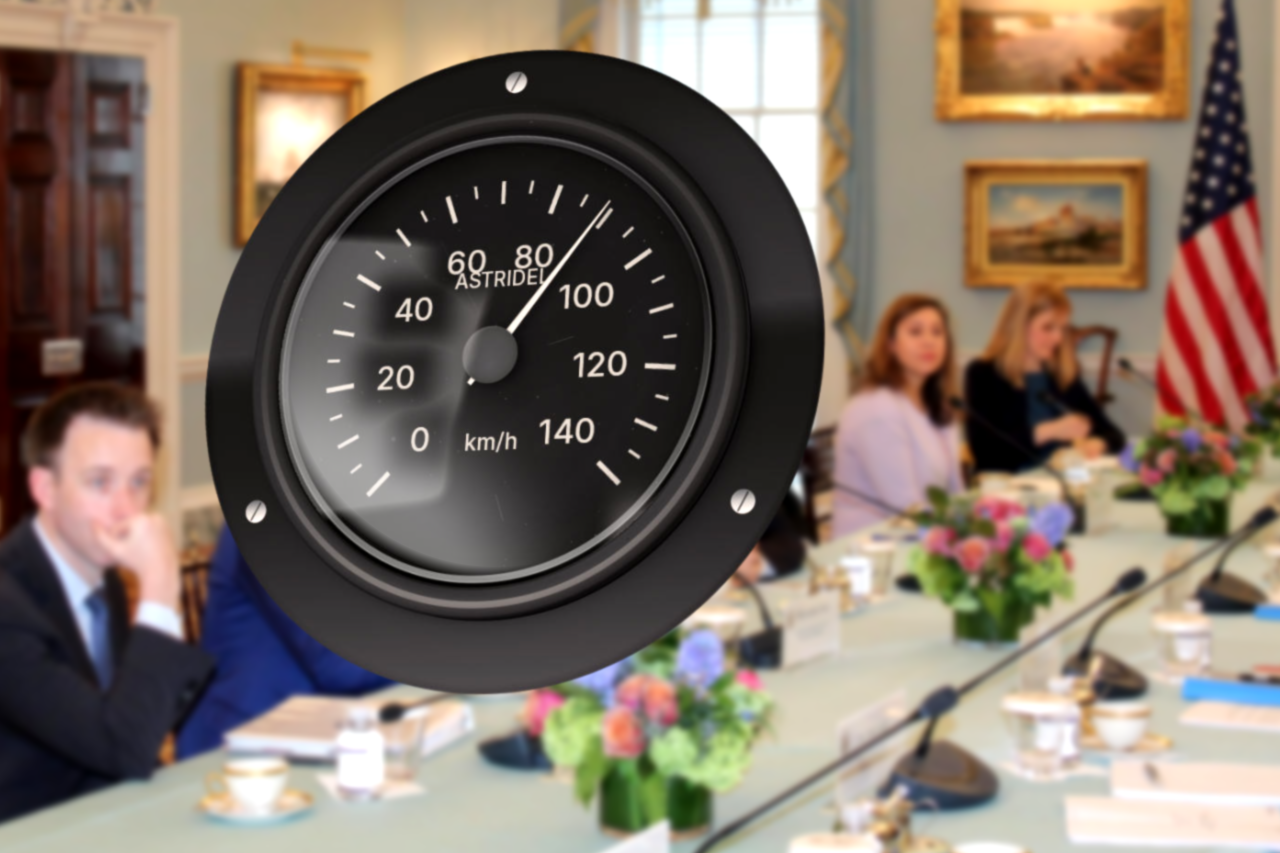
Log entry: 90 km/h
